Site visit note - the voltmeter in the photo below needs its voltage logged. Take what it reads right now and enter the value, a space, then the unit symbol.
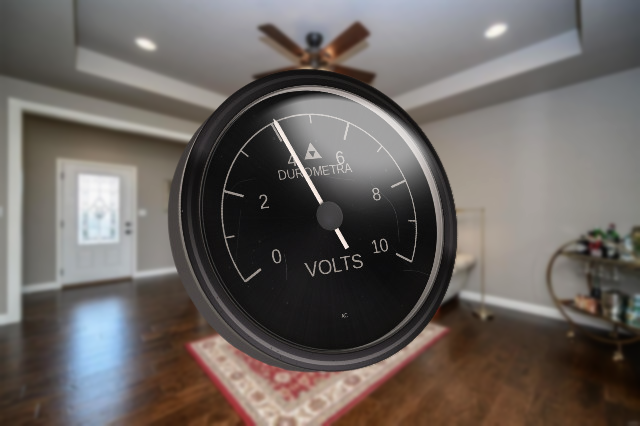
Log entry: 4 V
